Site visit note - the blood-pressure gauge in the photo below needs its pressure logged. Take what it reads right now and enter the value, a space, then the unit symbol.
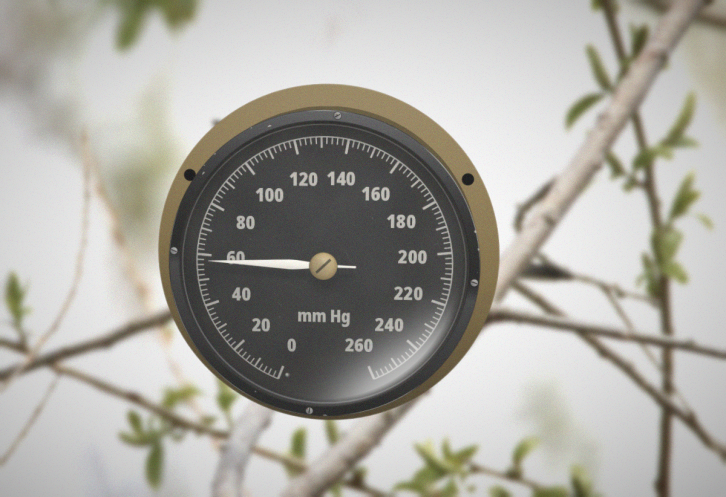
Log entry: 58 mmHg
